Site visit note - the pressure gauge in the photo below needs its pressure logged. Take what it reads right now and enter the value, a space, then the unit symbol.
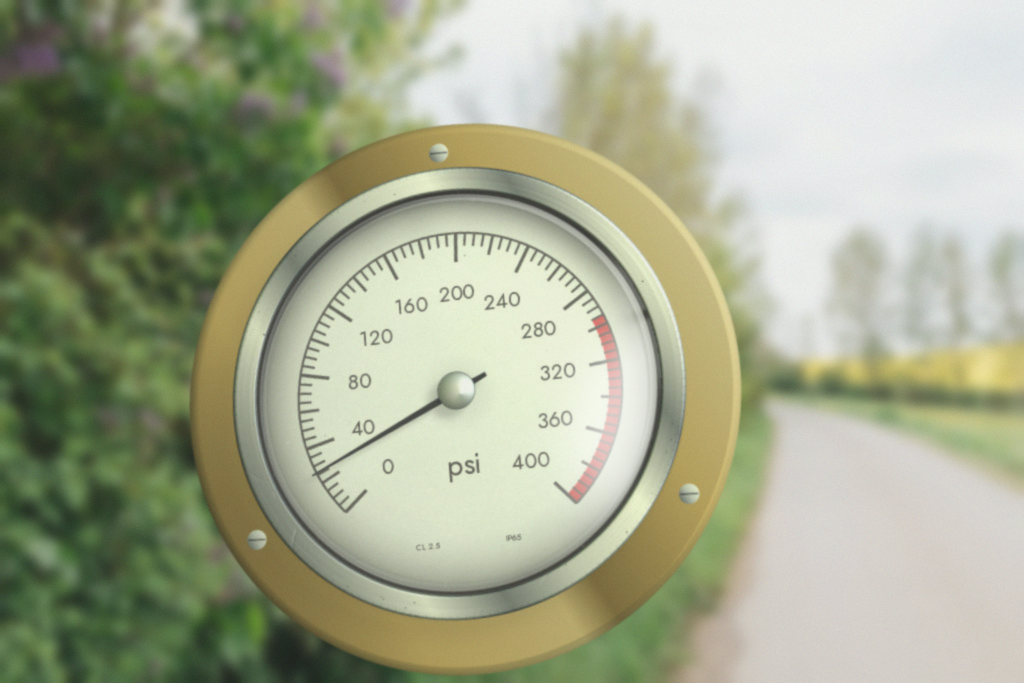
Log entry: 25 psi
